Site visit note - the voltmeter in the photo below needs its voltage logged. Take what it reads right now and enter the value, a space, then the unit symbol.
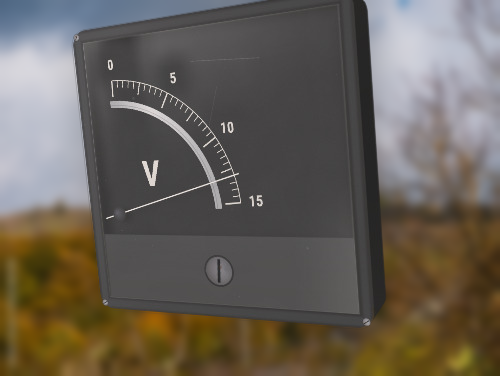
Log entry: 13 V
